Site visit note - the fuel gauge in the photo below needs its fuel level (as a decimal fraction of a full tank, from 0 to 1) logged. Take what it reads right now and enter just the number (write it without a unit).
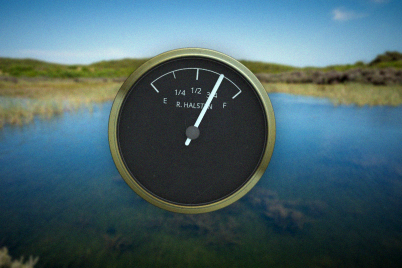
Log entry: 0.75
